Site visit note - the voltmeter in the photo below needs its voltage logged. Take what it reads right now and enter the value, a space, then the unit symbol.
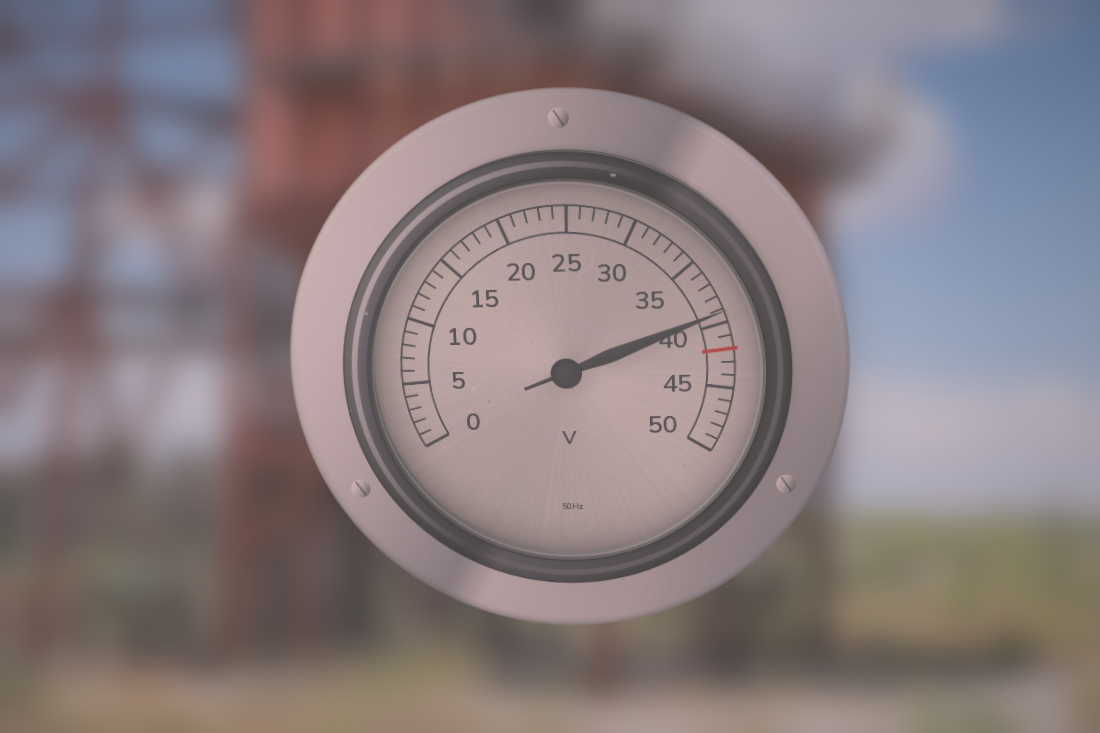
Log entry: 39 V
